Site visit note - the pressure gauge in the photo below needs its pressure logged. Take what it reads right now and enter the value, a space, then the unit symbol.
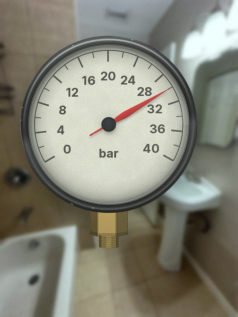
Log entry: 30 bar
